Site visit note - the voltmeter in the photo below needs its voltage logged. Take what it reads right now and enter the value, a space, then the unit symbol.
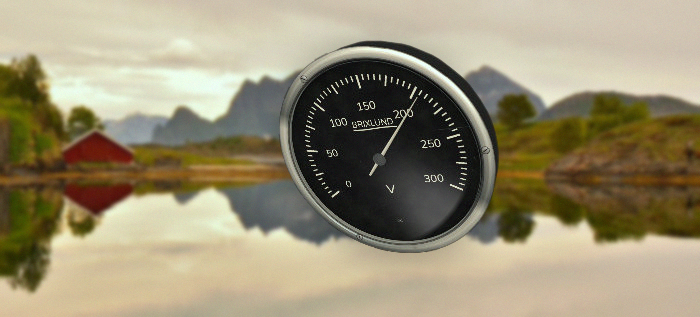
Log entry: 205 V
